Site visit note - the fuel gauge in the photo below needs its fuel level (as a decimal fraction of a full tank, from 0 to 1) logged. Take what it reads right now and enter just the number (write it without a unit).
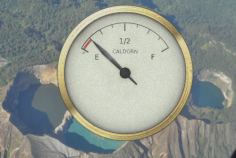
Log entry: 0.125
